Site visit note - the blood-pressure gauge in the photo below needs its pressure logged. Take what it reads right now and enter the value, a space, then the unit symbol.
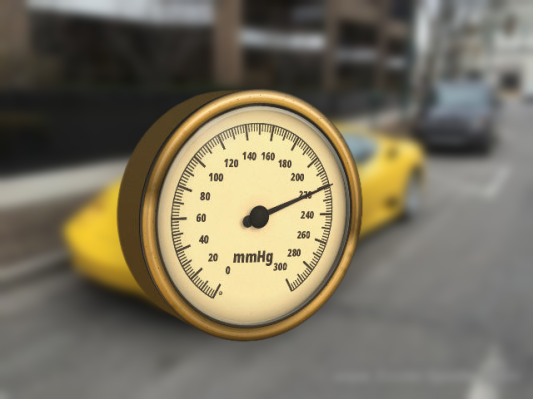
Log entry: 220 mmHg
